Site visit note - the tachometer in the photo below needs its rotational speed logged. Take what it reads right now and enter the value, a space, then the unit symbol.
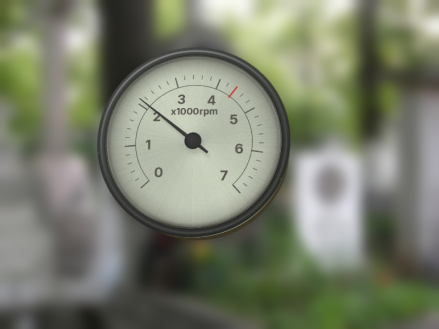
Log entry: 2100 rpm
